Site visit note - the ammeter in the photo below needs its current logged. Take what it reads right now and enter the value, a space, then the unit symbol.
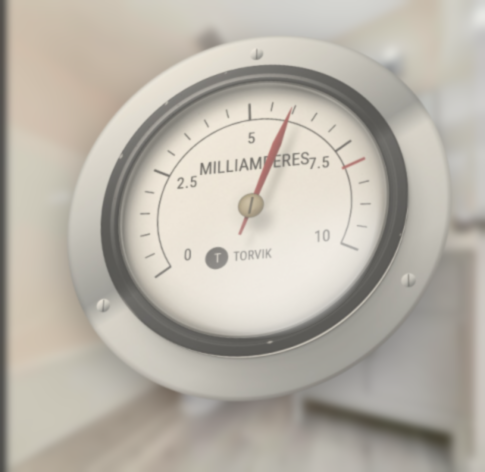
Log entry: 6 mA
